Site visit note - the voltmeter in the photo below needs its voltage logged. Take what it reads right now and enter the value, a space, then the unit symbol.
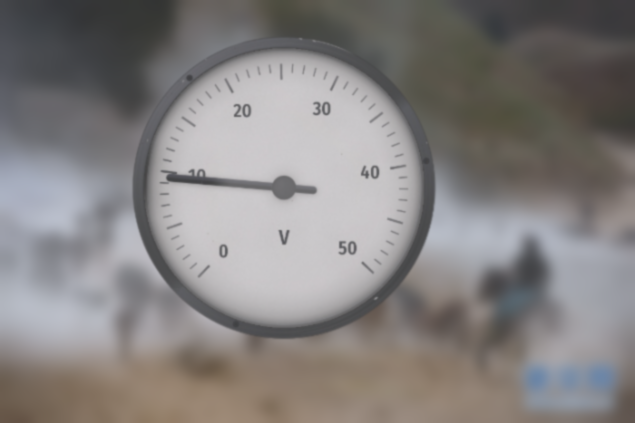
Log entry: 9.5 V
